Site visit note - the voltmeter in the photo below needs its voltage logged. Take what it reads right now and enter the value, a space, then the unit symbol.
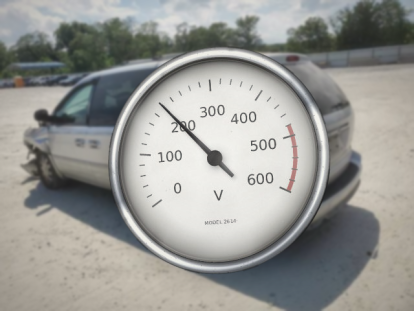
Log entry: 200 V
